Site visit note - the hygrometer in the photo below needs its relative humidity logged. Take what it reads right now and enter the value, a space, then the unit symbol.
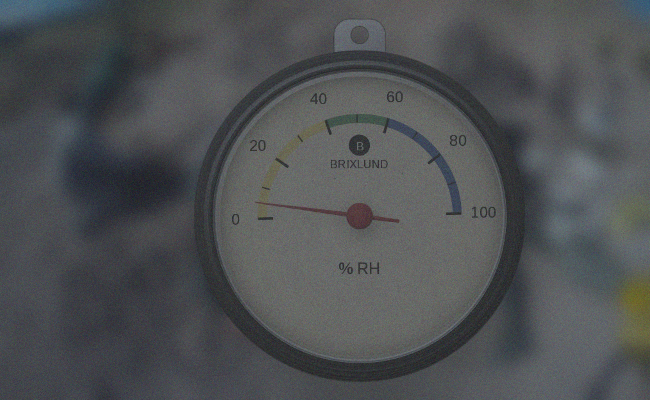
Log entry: 5 %
